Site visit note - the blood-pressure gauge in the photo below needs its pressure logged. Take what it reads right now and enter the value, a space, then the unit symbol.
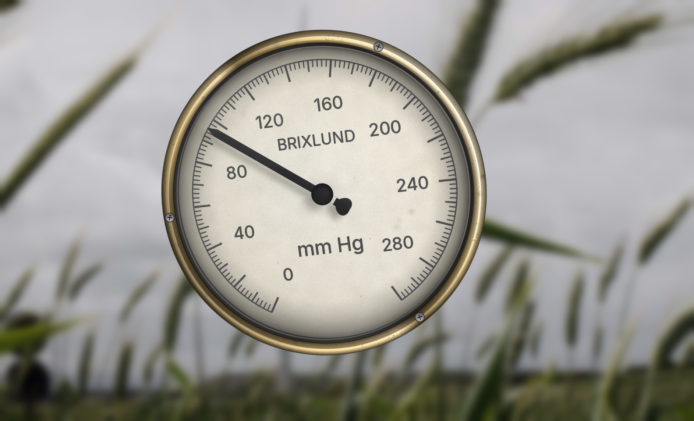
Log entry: 96 mmHg
